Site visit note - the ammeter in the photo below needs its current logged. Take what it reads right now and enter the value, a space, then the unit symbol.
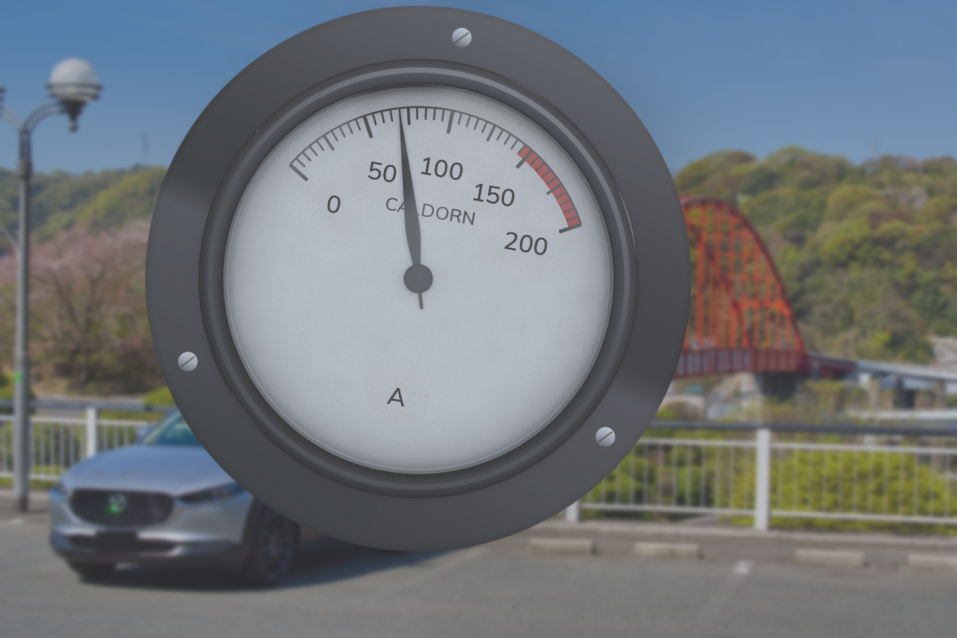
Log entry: 70 A
